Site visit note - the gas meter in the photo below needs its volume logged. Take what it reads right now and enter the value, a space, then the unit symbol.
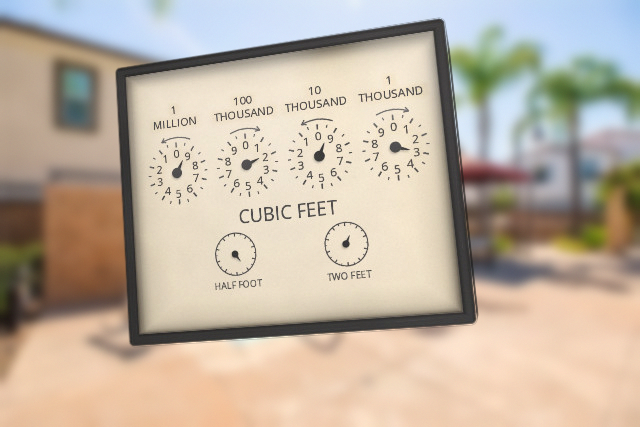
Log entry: 919300 ft³
